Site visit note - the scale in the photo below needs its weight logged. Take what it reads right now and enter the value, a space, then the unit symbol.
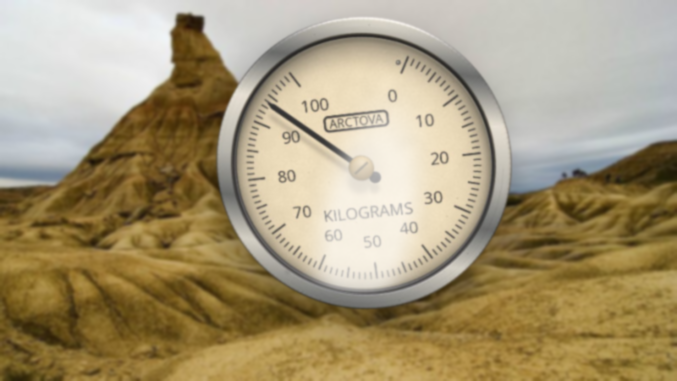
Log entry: 94 kg
